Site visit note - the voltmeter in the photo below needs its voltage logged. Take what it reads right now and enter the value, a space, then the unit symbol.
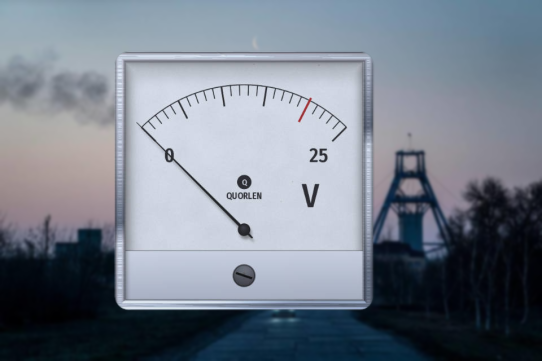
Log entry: 0 V
